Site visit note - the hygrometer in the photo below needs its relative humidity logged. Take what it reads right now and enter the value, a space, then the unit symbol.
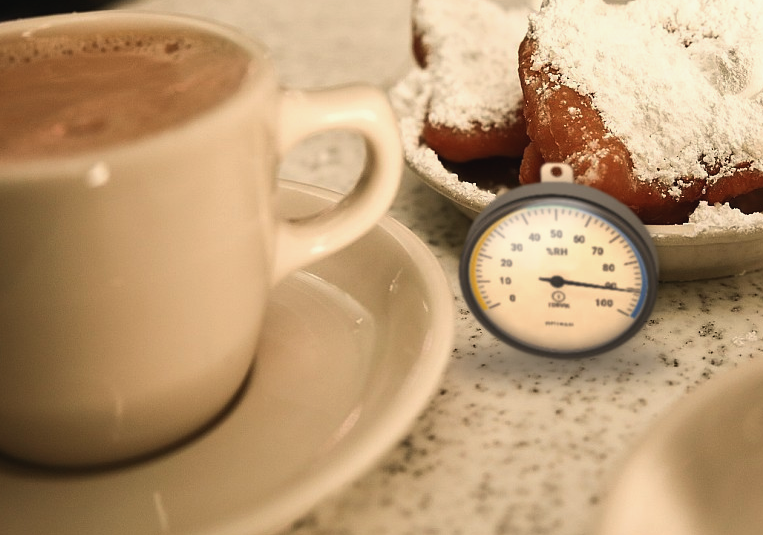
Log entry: 90 %
